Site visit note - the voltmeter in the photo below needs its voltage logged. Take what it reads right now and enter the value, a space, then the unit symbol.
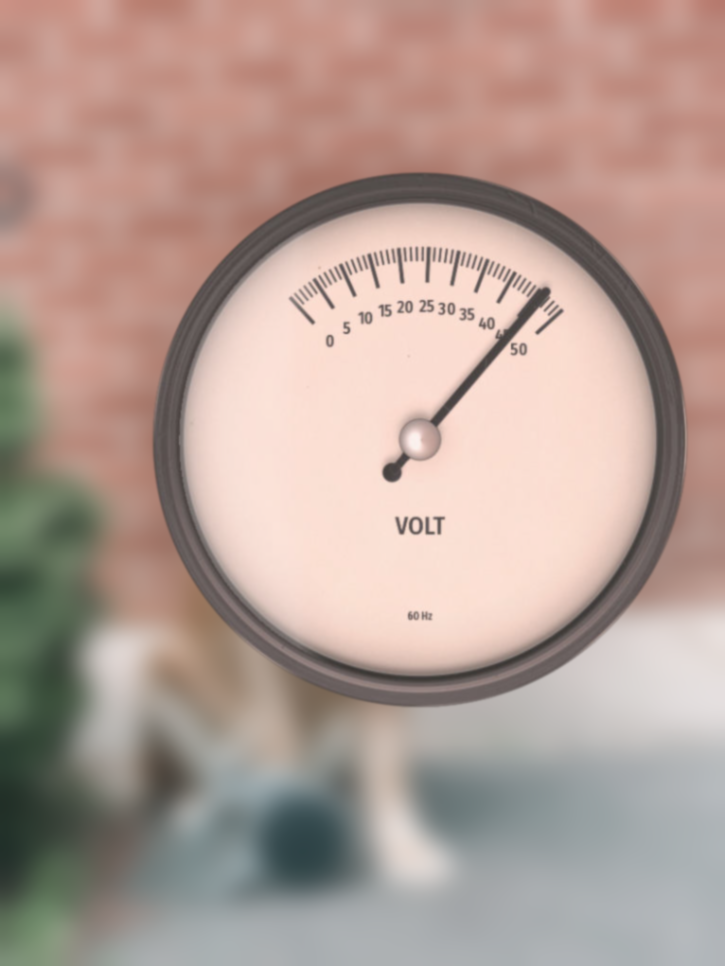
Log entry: 46 V
